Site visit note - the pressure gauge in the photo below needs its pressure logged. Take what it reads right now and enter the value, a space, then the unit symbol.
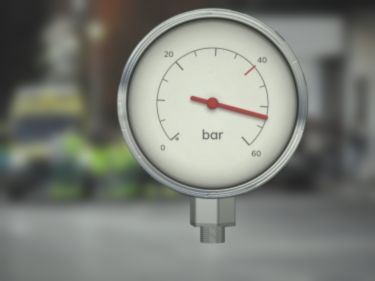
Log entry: 52.5 bar
